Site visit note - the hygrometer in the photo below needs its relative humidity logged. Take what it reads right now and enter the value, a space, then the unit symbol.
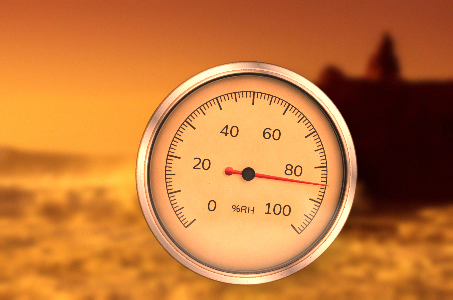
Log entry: 85 %
